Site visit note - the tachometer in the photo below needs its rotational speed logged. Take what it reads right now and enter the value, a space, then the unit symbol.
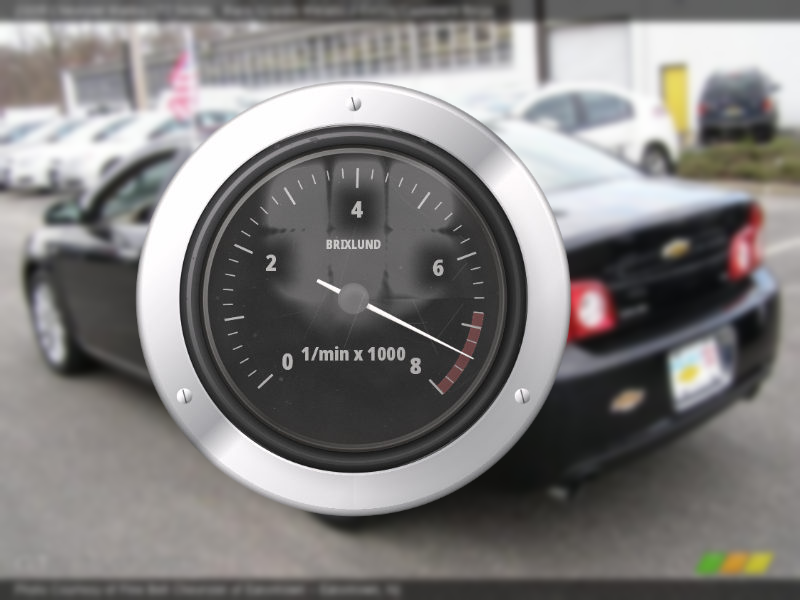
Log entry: 7400 rpm
